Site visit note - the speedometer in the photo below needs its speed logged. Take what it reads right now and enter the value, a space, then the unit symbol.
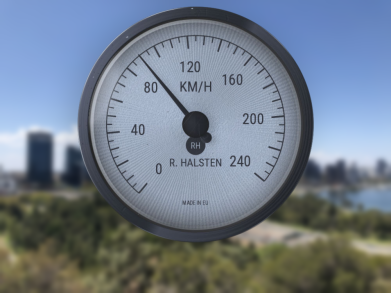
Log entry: 90 km/h
